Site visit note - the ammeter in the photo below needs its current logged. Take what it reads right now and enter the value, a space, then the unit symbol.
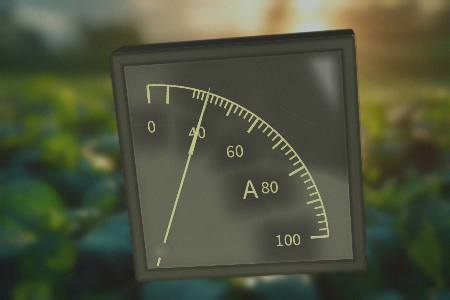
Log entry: 40 A
